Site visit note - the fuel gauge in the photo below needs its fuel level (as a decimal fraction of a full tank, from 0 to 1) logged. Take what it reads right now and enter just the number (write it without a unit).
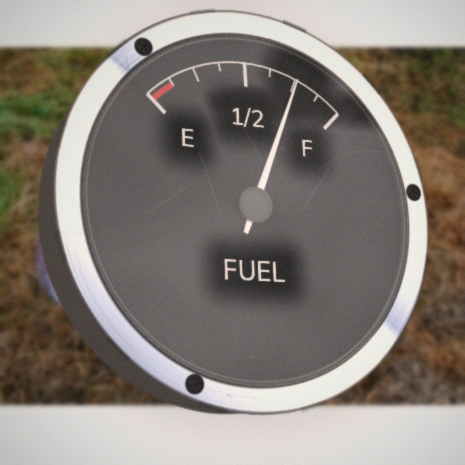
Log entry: 0.75
